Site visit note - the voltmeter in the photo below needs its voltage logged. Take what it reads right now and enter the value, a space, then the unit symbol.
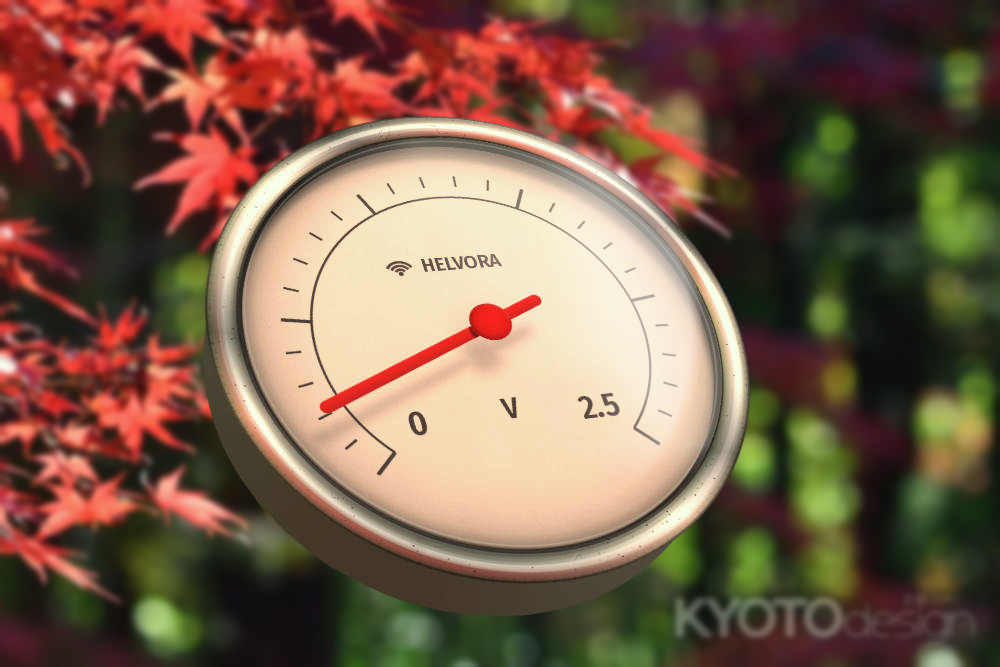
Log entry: 0.2 V
